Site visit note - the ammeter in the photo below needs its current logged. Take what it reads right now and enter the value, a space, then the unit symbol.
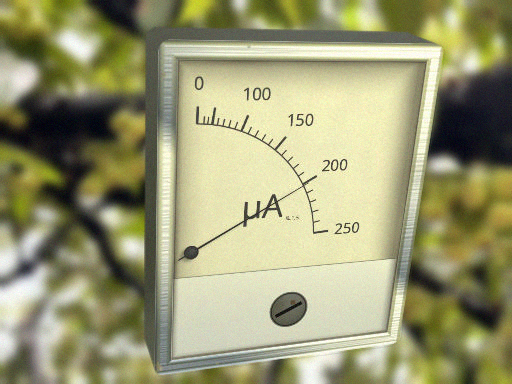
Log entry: 200 µA
